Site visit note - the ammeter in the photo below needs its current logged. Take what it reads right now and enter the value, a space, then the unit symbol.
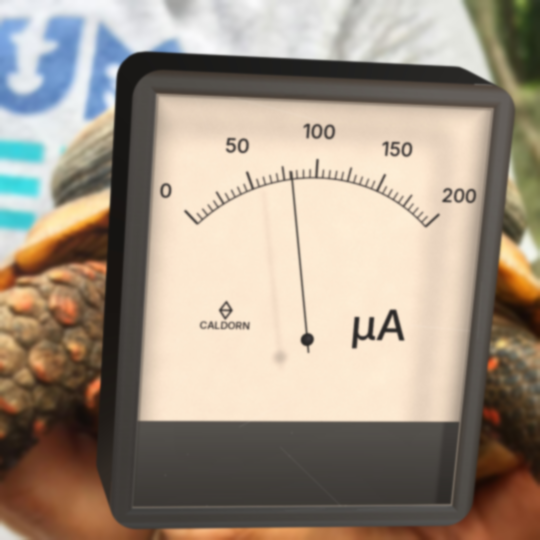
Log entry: 80 µA
